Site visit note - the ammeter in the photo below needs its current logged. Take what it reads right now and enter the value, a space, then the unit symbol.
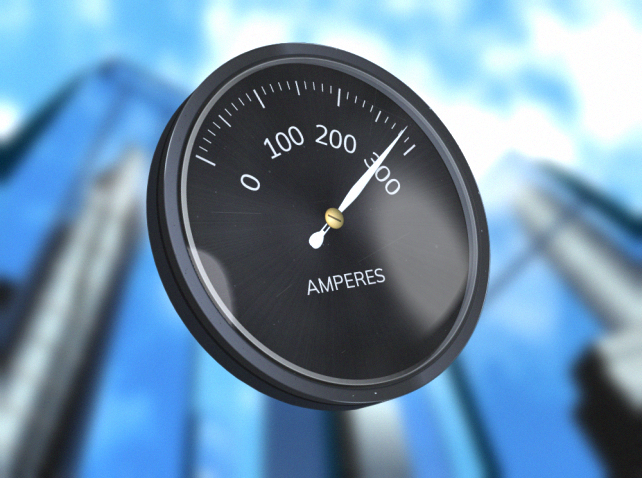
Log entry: 280 A
